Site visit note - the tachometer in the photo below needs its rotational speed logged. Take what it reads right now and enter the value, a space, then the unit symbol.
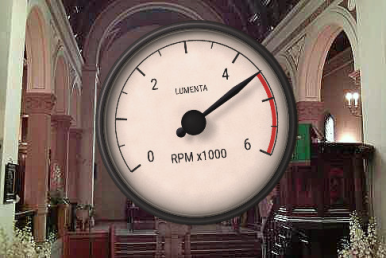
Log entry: 4500 rpm
